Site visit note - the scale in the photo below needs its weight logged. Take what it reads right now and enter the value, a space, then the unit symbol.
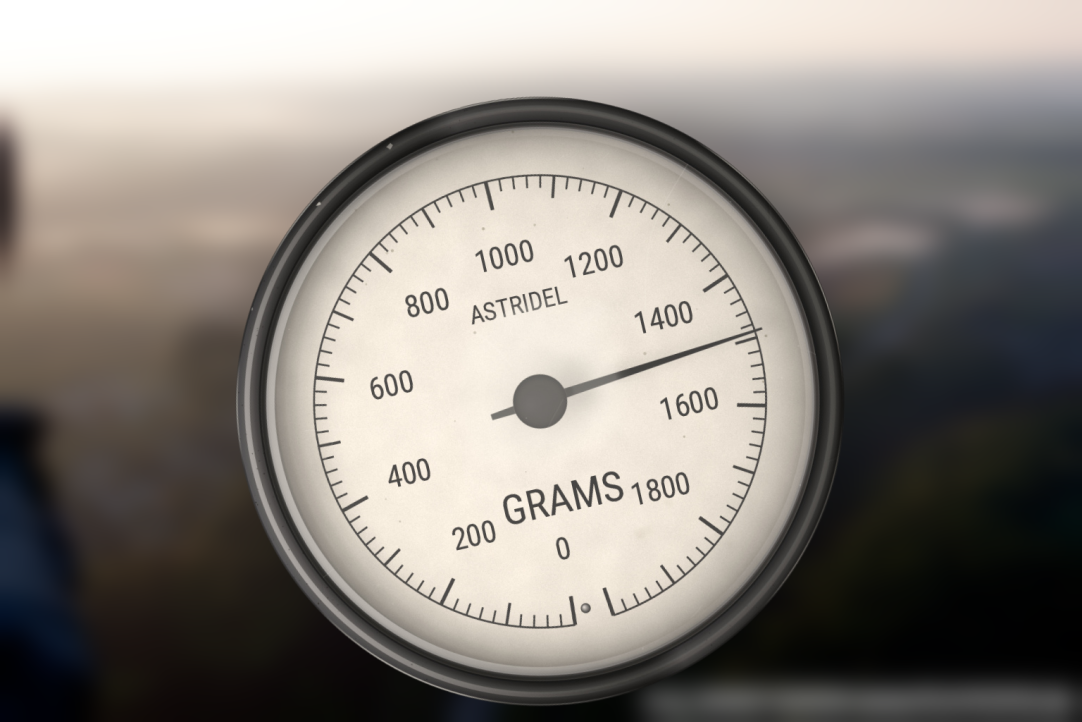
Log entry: 1490 g
